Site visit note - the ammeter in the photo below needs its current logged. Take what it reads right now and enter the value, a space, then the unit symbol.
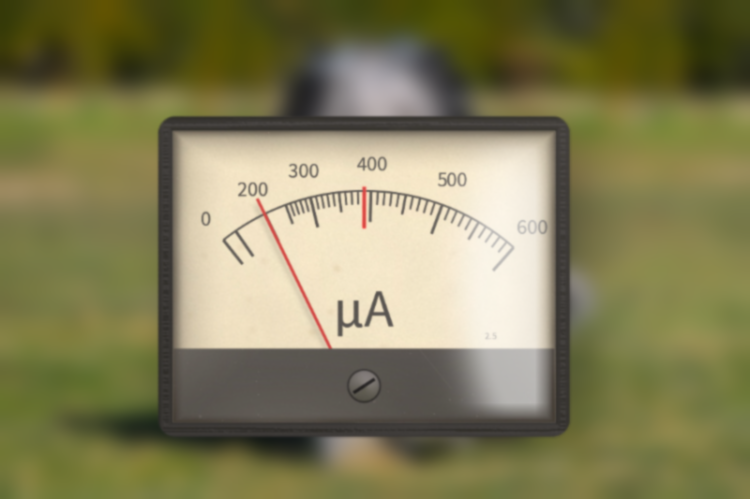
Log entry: 200 µA
